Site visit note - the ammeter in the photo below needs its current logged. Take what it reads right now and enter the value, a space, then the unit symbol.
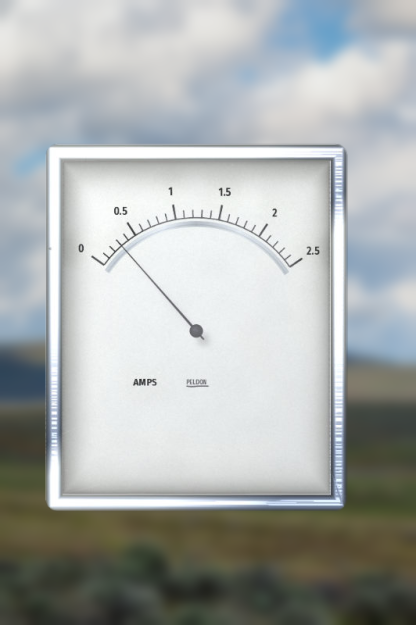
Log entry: 0.3 A
